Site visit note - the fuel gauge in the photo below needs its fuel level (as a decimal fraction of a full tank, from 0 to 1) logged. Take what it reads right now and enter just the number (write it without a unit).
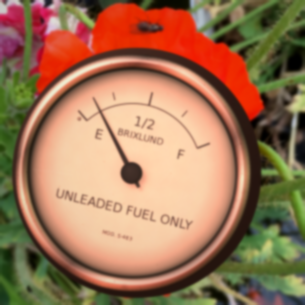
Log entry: 0.125
